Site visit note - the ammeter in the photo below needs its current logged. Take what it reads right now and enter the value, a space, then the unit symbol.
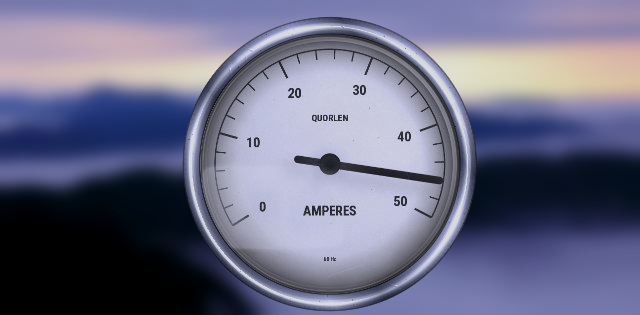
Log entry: 46 A
